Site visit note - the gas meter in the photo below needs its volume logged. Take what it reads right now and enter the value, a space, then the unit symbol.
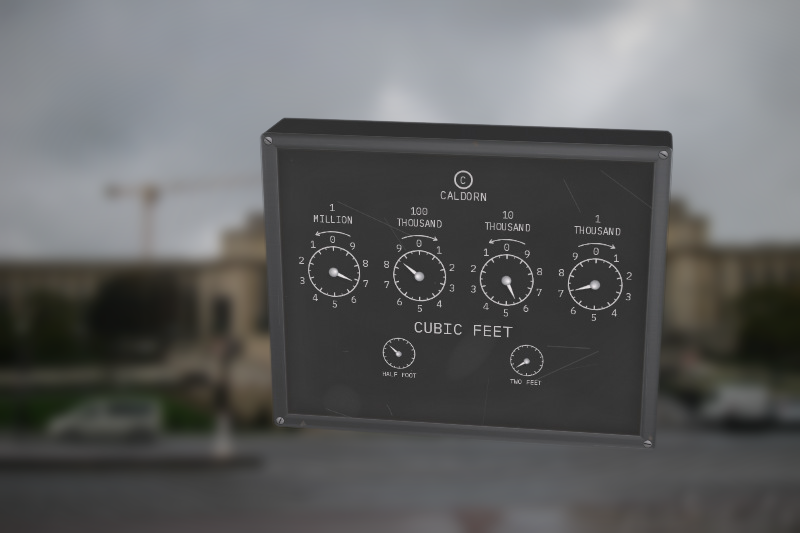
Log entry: 685700 ft³
